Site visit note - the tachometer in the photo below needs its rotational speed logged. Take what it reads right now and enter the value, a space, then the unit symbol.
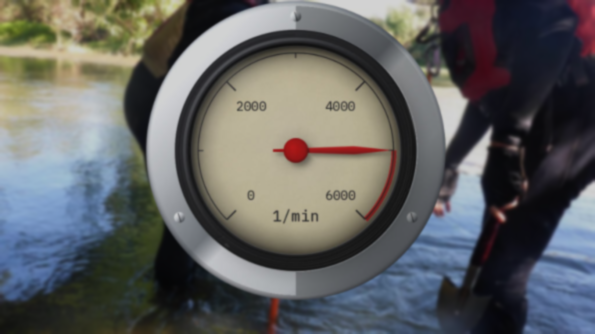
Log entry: 5000 rpm
